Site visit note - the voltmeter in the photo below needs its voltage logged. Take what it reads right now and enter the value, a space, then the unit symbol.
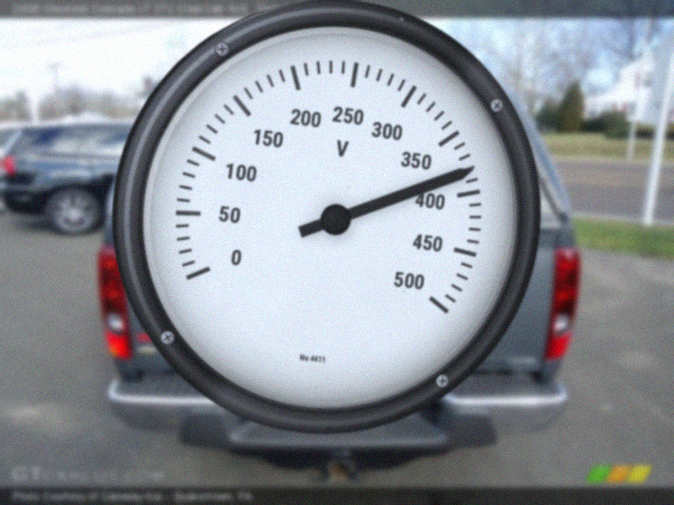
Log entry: 380 V
